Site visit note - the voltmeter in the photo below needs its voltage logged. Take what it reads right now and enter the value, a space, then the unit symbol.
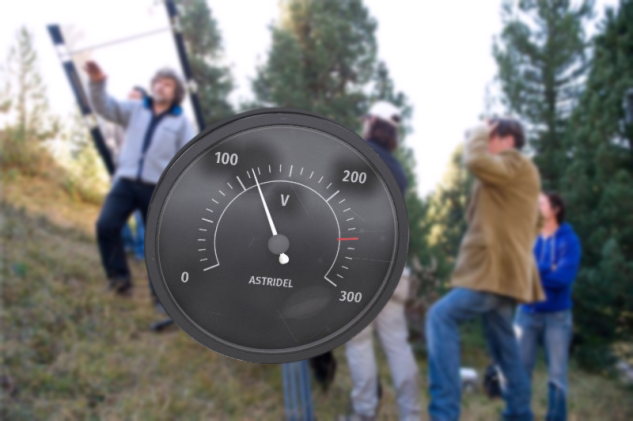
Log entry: 115 V
